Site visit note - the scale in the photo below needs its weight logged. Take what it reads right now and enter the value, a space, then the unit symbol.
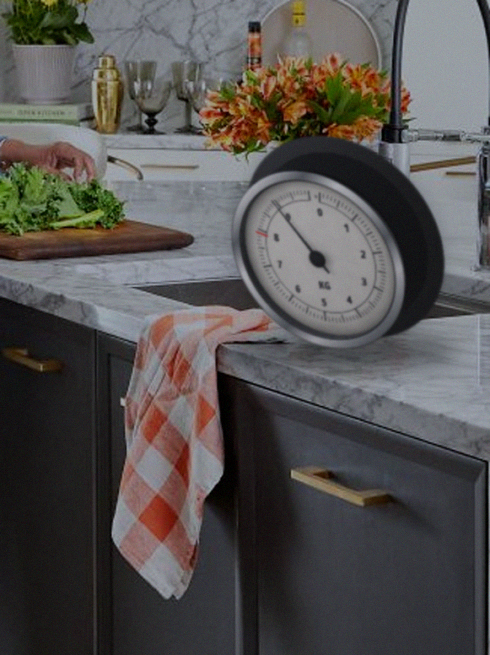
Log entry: 9 kg
